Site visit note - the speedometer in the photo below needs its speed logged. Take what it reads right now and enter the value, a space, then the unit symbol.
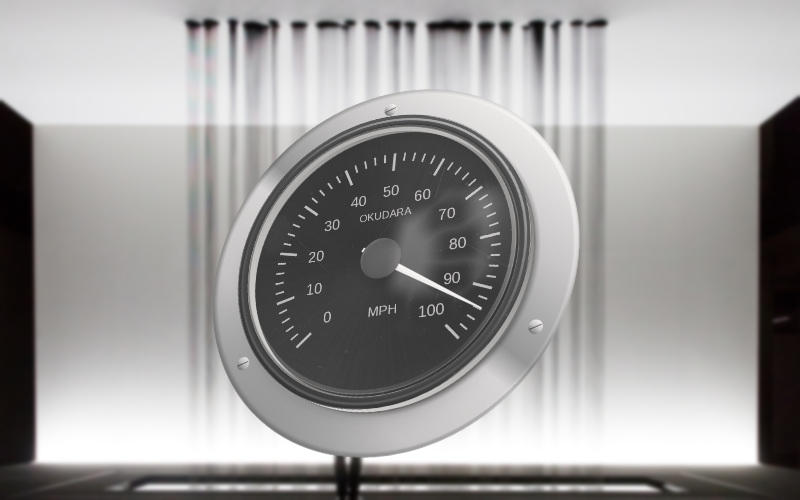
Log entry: 94 mph
